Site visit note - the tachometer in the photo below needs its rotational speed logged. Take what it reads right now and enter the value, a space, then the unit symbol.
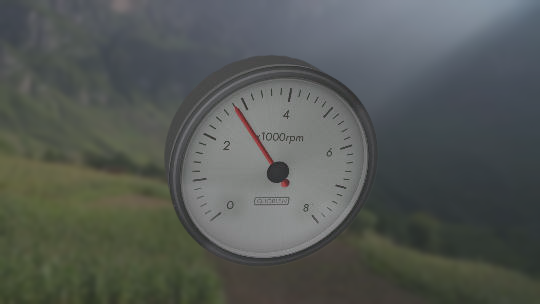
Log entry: 2800 rpm
